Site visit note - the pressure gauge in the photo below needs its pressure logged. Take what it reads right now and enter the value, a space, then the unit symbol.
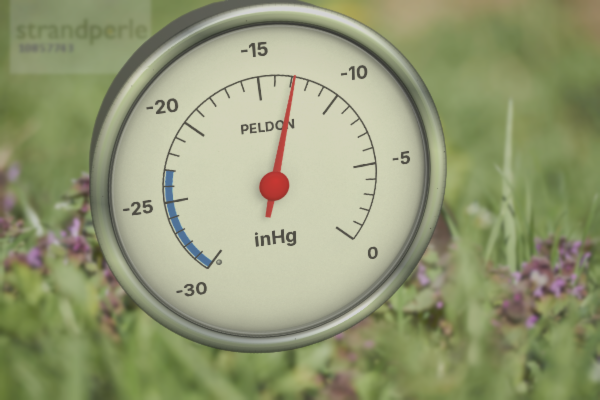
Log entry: -13 inHg
